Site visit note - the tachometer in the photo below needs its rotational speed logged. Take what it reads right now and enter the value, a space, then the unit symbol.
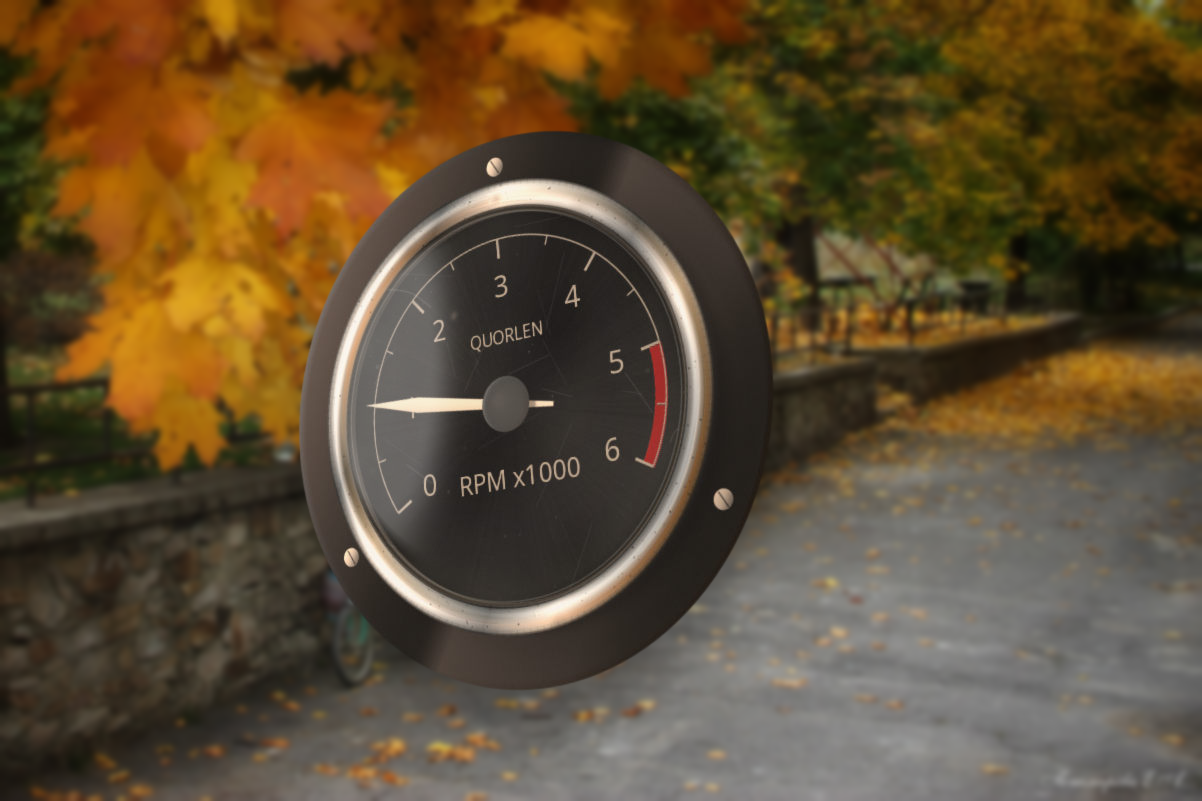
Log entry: 1000 rpm
